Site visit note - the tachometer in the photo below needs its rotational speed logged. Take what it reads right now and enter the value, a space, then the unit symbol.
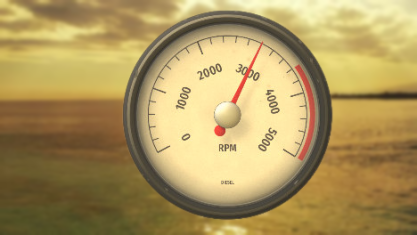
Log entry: 3000 rpm
